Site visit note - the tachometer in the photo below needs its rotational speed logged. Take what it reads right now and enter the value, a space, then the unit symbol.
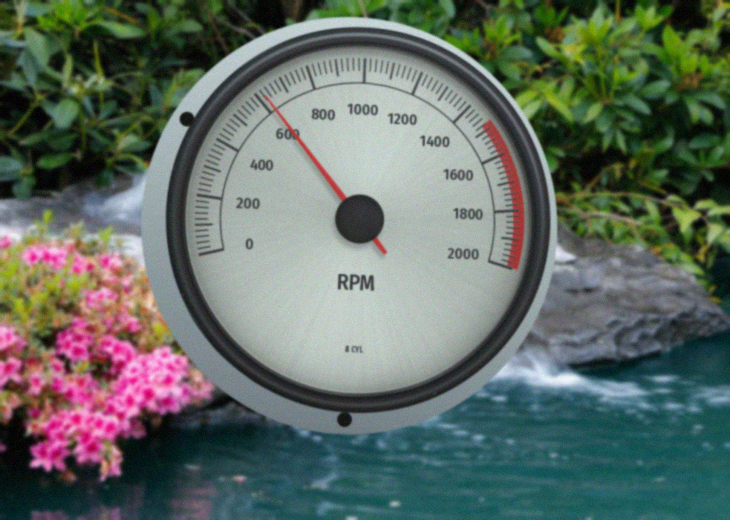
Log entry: 620 rpm
